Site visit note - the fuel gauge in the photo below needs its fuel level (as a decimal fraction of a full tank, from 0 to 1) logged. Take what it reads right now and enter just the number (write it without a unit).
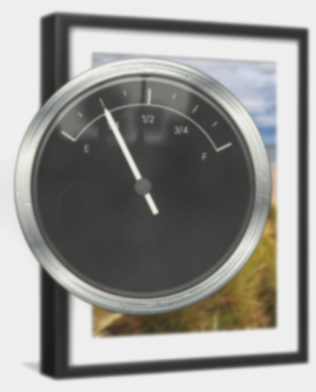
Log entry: 0.25
